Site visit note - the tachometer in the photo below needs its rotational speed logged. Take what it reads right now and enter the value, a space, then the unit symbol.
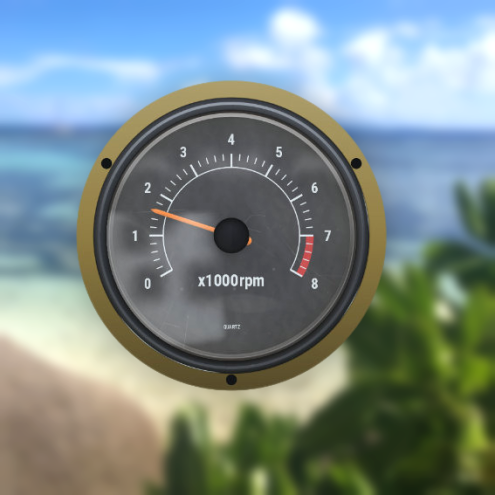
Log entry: 1600 rpm
